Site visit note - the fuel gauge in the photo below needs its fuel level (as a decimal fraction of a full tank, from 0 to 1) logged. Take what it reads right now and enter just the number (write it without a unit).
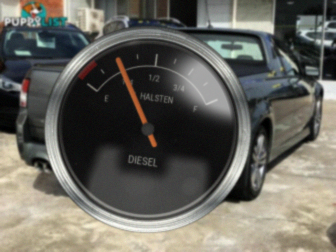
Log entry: 0.25
